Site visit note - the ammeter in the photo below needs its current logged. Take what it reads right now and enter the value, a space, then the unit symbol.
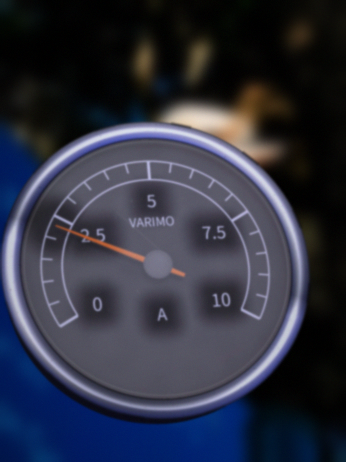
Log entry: 2.25 A
